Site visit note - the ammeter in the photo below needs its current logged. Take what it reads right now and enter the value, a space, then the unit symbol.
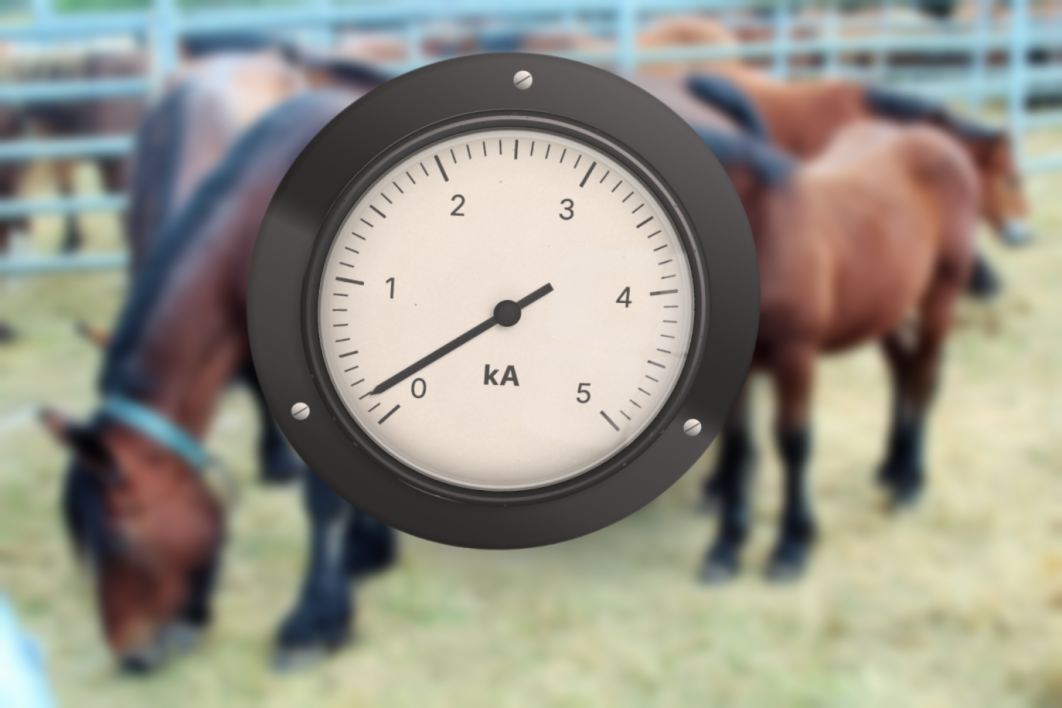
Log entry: 0.2 kA
